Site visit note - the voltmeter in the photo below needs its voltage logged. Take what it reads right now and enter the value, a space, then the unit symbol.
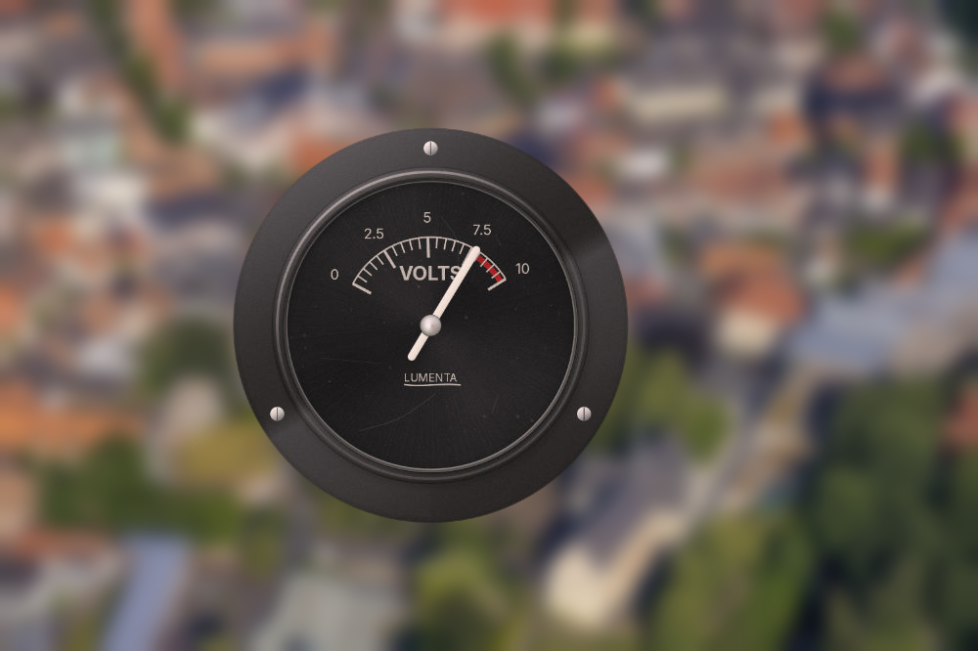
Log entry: 7.75 V
